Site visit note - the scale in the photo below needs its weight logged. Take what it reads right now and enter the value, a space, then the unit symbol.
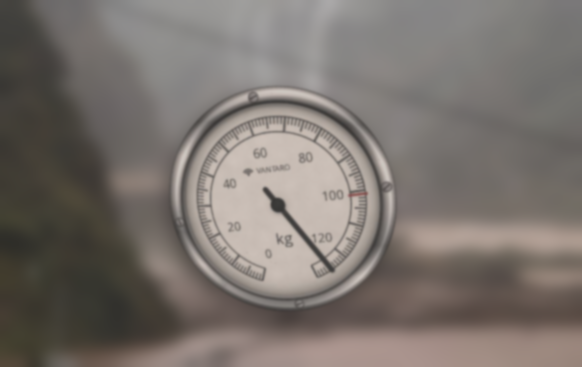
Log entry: 125 kg
